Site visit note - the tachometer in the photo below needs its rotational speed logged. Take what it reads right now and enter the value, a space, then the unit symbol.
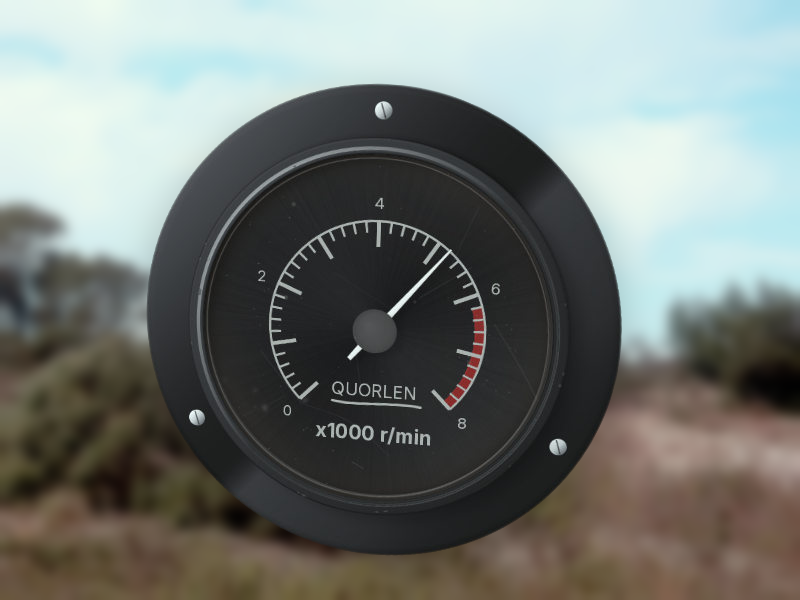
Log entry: 5200 rpm
